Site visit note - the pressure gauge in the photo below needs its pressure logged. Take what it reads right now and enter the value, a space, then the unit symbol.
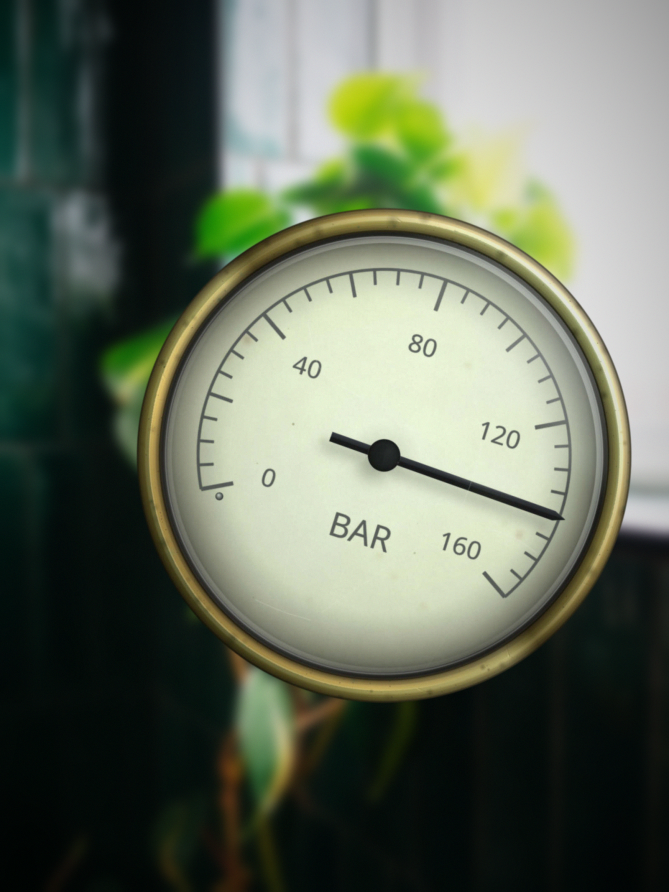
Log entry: 140 bar
